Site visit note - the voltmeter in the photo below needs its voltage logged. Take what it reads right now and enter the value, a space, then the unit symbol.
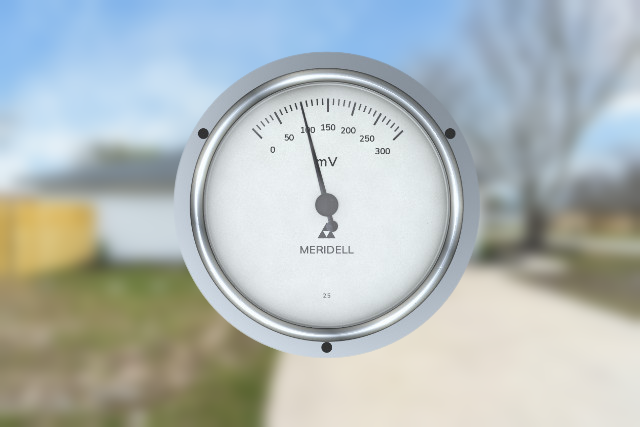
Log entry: 100 mV
